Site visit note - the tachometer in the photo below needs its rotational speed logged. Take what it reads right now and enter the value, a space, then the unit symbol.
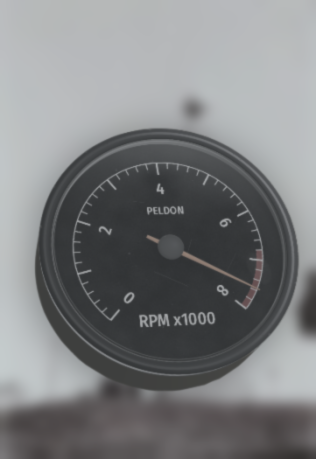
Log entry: 7600 rpm
